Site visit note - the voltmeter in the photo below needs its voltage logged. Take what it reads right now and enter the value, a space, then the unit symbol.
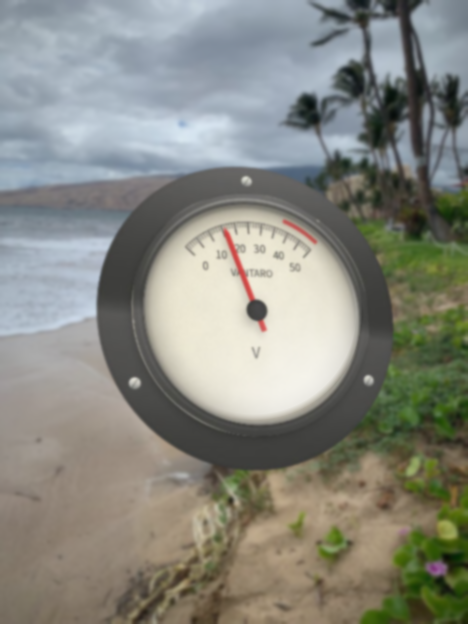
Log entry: 15 V
